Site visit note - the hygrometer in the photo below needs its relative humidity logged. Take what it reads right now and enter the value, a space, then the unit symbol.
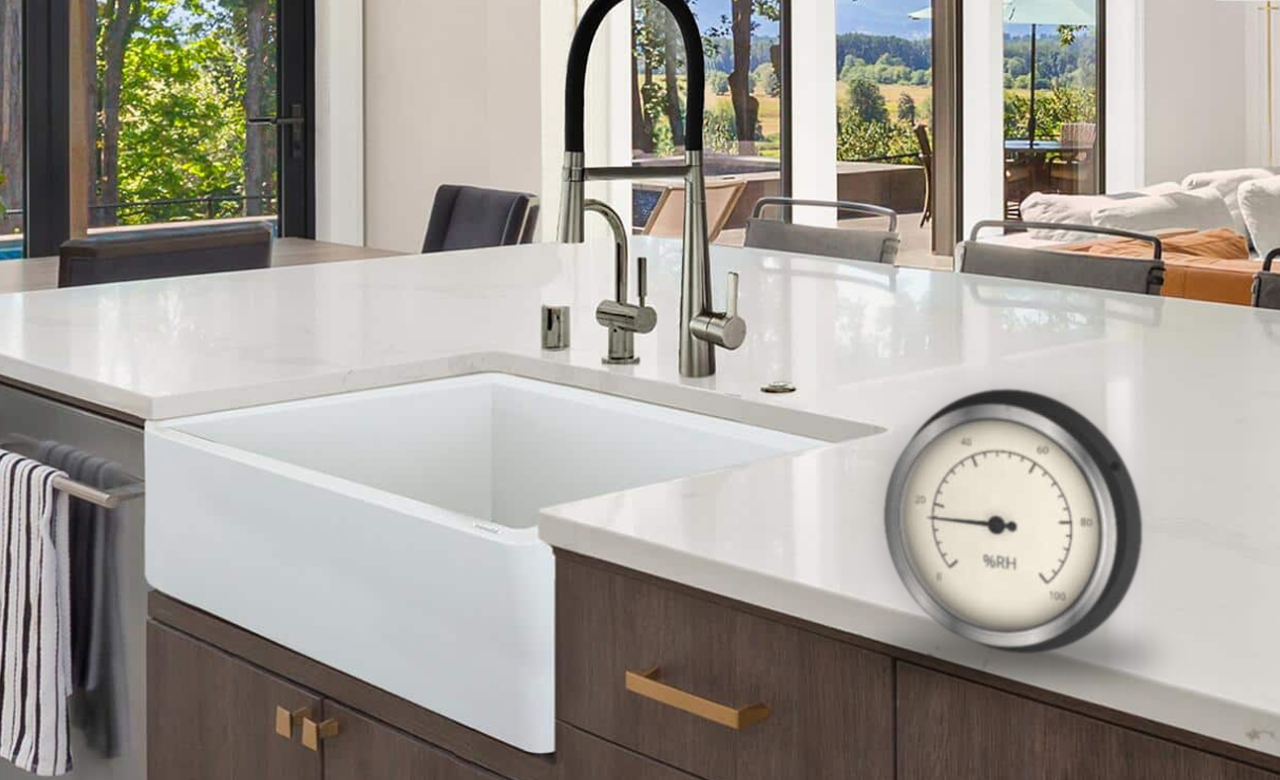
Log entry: 16 %
